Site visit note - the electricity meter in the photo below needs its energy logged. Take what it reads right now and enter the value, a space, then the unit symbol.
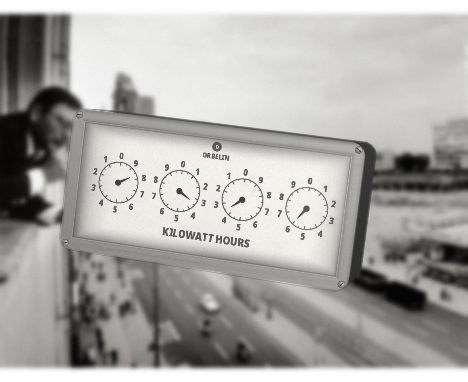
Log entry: 8336 kWh
